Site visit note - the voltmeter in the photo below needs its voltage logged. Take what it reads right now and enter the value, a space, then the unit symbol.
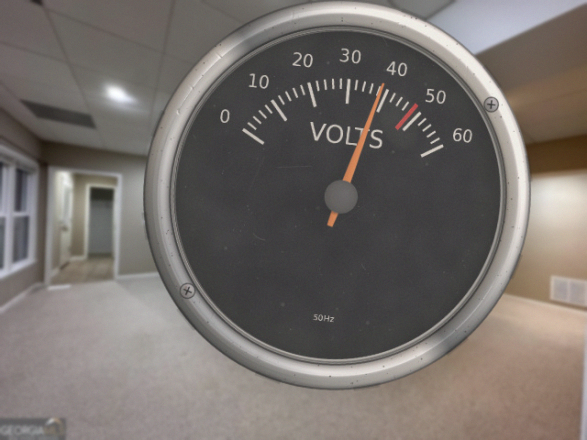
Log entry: 38 V
